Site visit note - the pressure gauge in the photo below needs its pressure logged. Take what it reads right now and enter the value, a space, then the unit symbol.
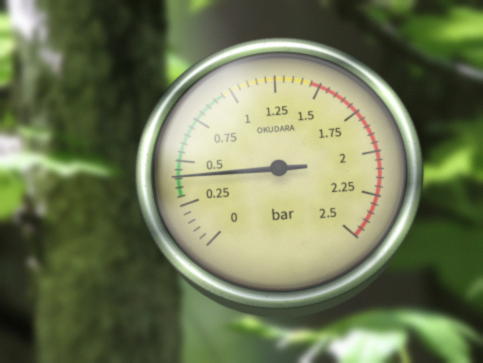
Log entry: 0.4 bar
